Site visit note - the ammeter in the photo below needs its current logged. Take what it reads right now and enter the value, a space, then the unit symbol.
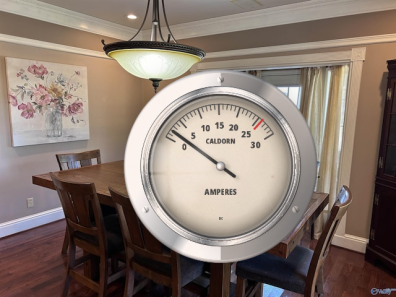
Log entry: 2 A
